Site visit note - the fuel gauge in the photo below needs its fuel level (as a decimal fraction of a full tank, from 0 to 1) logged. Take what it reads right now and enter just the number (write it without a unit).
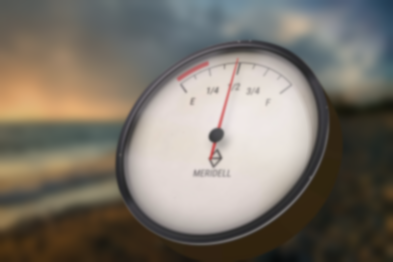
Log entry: 0.5
